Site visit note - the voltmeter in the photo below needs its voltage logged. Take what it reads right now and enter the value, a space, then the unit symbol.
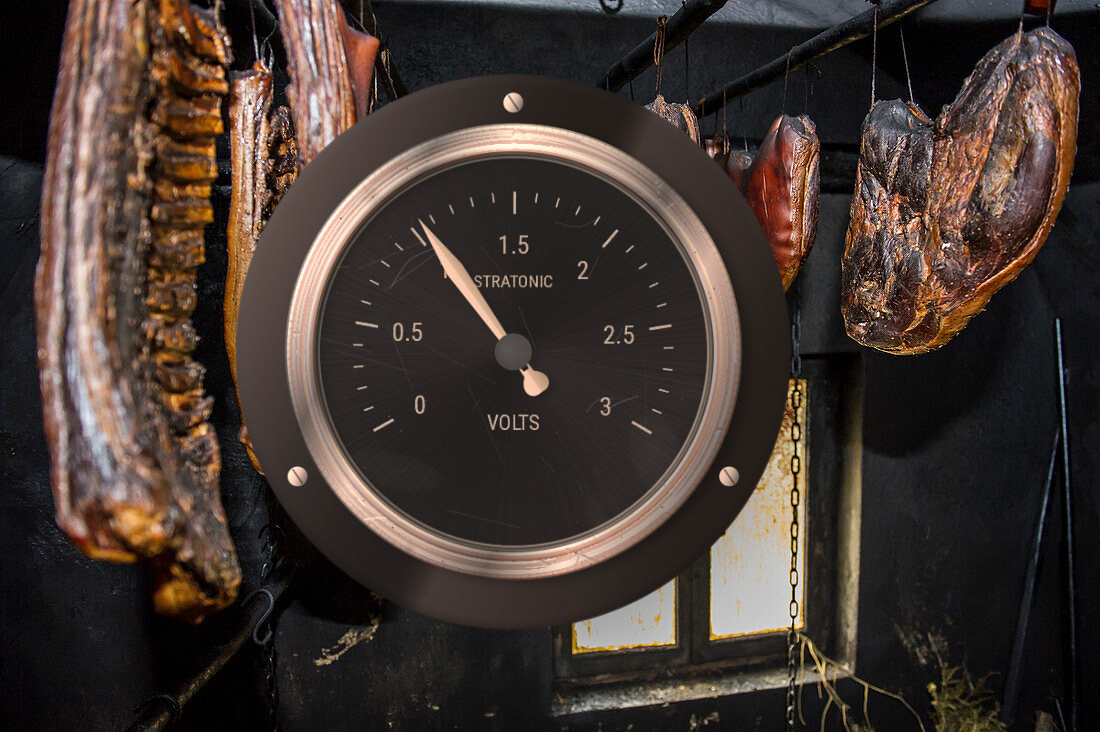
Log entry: 1.05 V
